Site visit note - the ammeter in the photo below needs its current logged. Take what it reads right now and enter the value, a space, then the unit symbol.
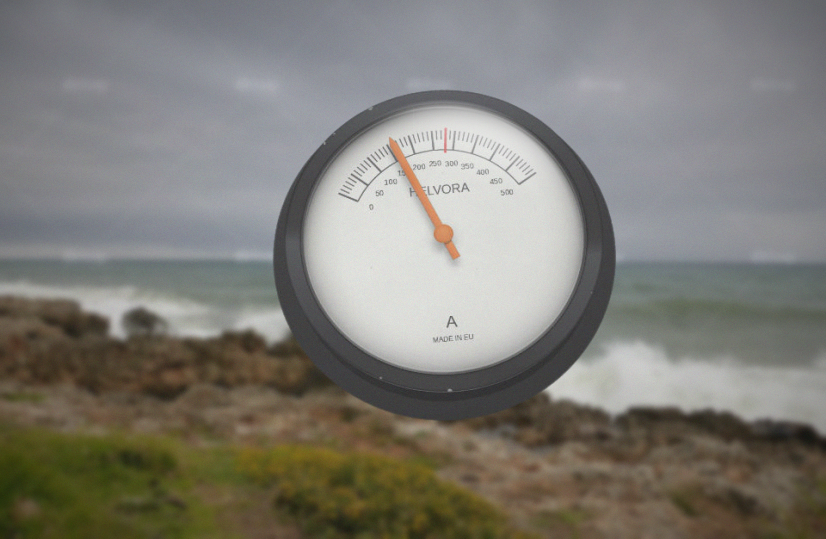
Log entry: 160 A
